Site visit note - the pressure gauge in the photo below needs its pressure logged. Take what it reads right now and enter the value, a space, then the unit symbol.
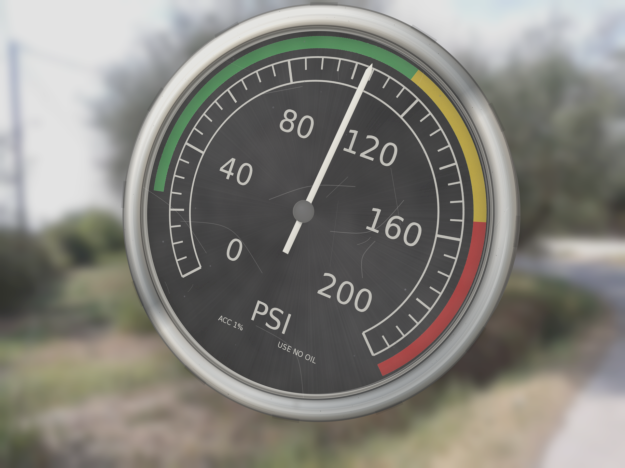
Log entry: 105 psi
